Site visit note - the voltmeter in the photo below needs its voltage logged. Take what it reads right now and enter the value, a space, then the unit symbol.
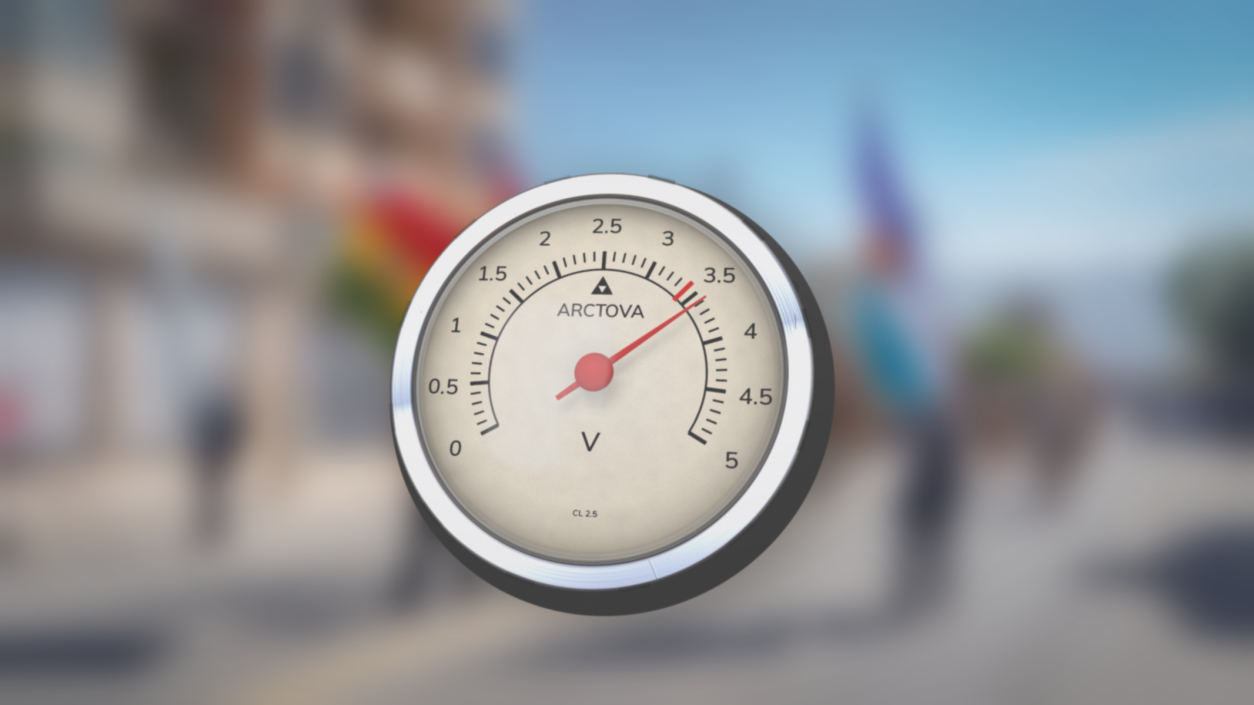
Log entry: 3.6 V
